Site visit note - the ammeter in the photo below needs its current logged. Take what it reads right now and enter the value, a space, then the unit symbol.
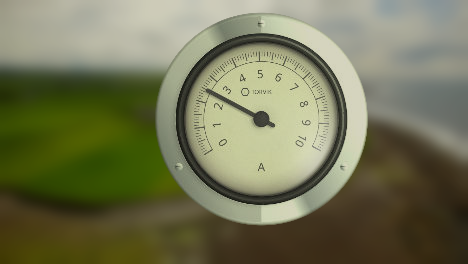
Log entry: 2.5 A
